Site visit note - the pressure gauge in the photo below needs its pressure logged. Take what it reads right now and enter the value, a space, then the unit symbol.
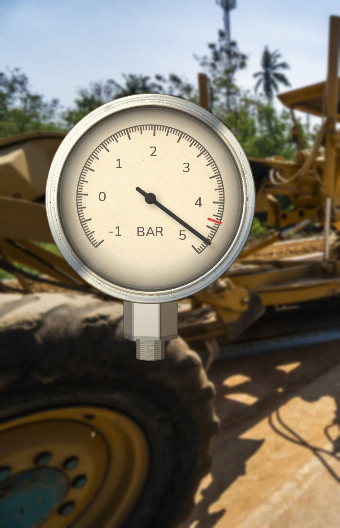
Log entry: 4.75 bar
